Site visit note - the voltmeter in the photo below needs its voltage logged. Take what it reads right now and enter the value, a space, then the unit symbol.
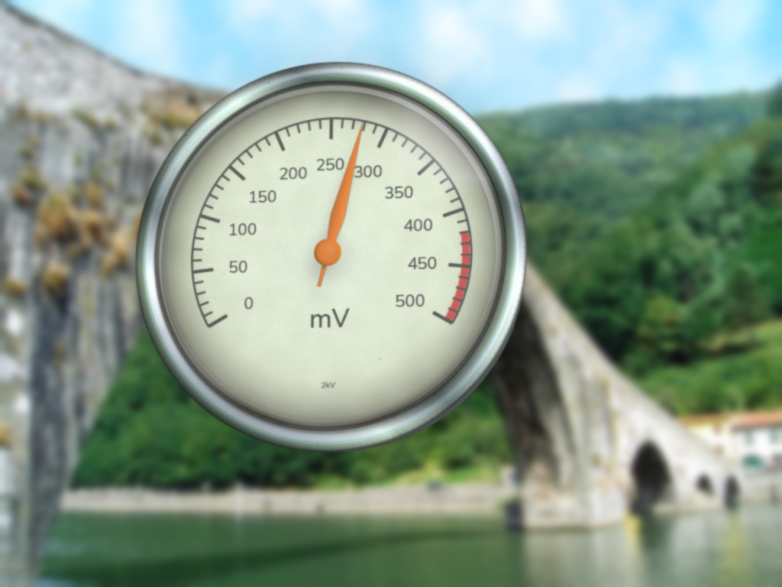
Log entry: 280 mV
